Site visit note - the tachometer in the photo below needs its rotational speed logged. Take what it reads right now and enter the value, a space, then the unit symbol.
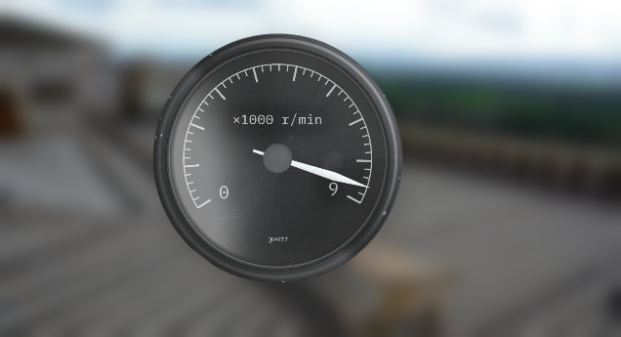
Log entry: 8600 rpm
